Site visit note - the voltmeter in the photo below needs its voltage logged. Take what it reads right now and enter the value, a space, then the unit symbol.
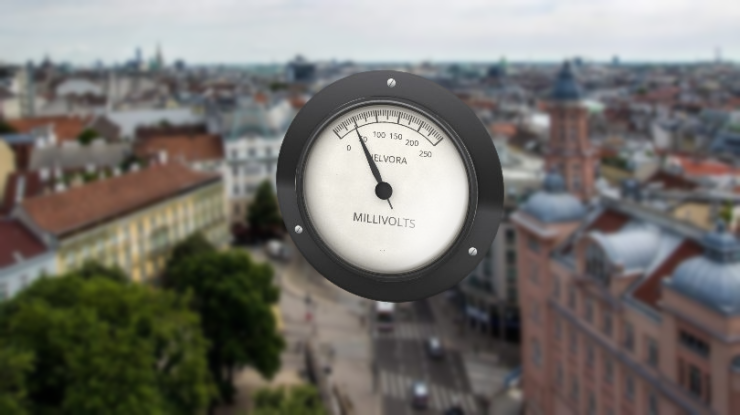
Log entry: 50 mV
